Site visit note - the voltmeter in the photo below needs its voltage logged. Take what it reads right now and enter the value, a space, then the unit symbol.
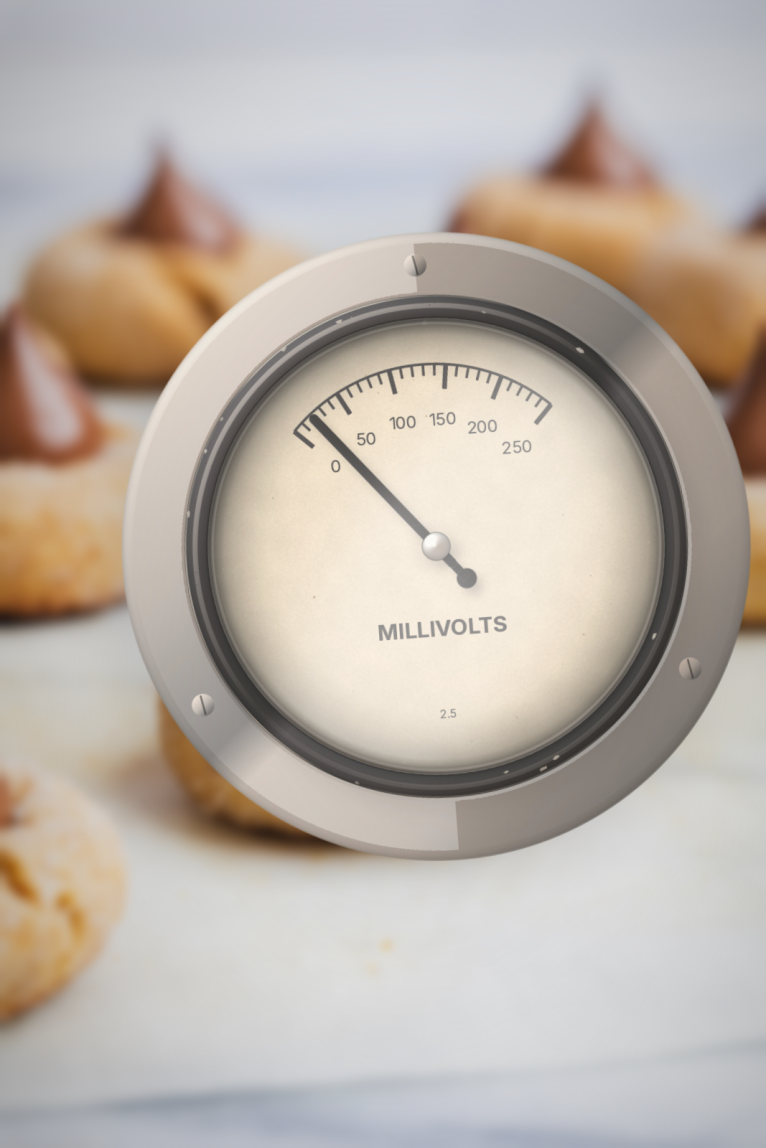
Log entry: 20 mV
